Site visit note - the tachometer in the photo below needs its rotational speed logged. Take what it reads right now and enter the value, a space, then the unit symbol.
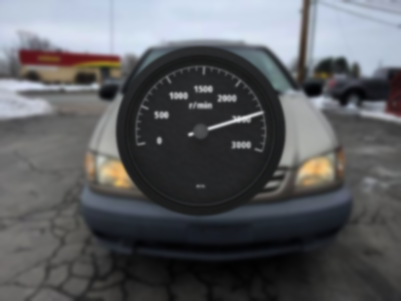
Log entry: 2500 rpm
